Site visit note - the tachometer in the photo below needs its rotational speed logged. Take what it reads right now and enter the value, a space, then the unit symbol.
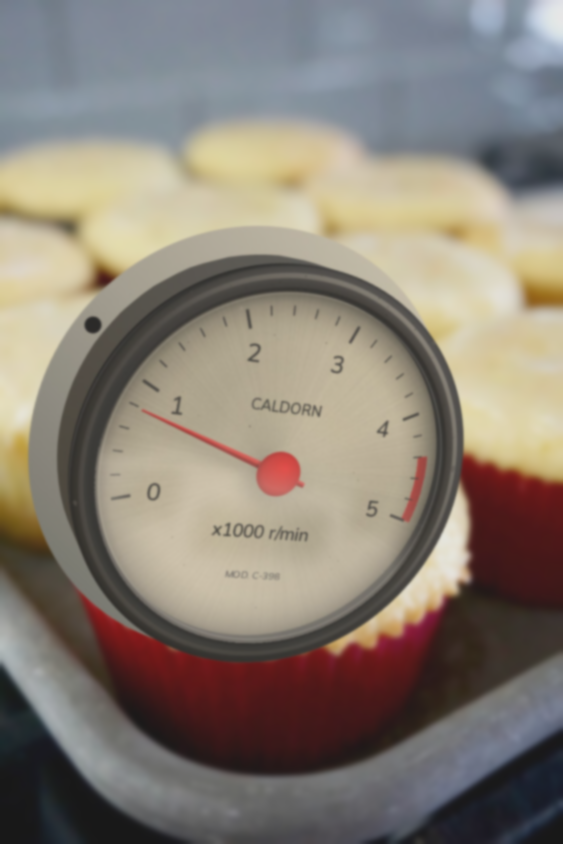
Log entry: 800 rpm
